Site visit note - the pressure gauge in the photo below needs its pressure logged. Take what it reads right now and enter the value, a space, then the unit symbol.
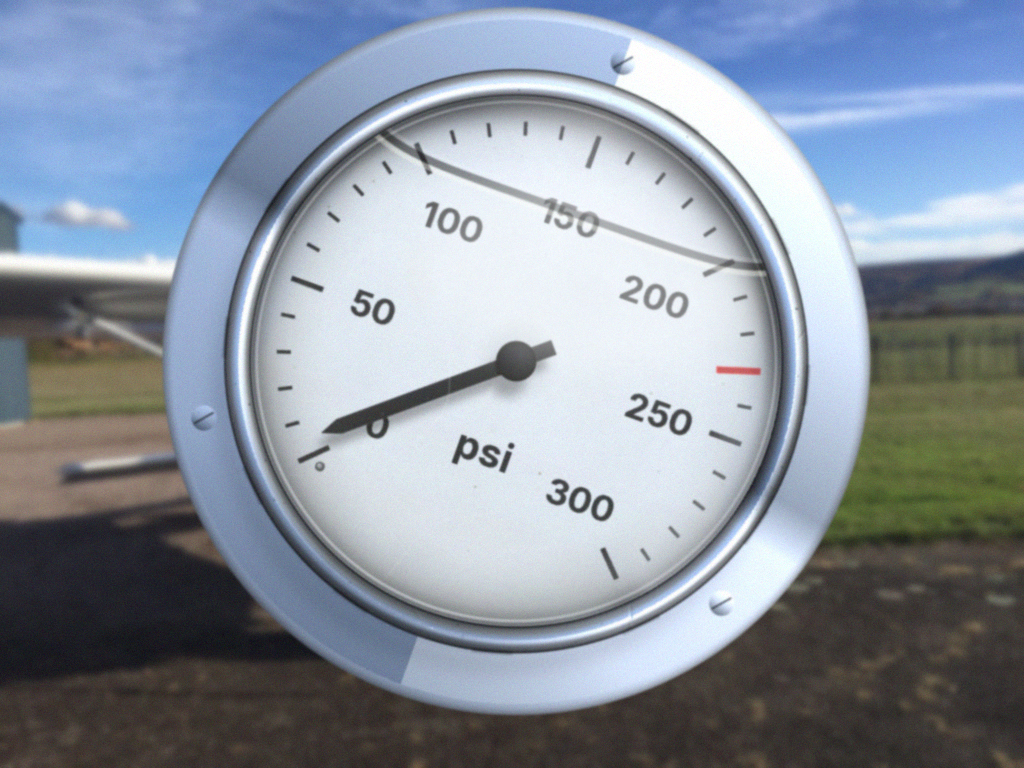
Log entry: 5 psi
